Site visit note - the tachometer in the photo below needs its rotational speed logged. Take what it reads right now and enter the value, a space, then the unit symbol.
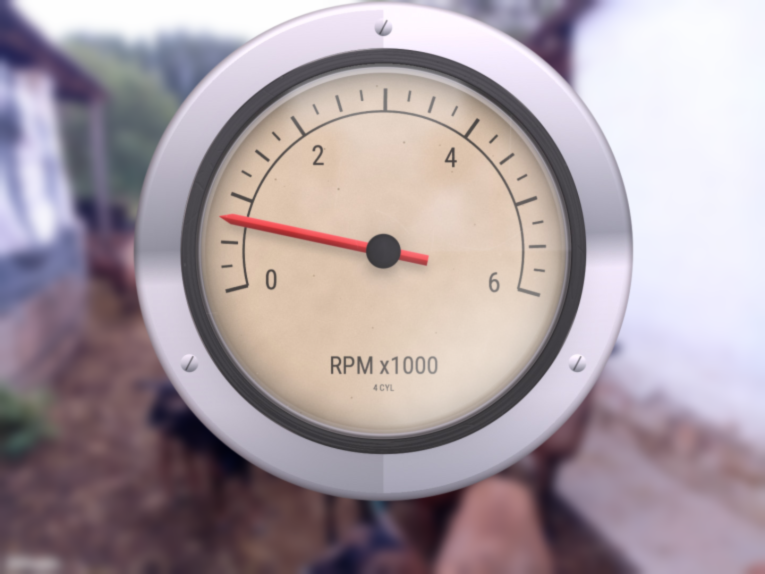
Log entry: 750 rpm
